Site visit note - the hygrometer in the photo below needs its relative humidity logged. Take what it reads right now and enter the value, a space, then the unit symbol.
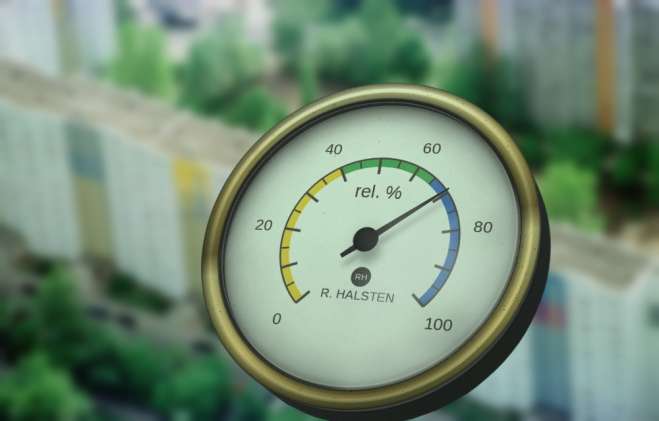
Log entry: 70 %
